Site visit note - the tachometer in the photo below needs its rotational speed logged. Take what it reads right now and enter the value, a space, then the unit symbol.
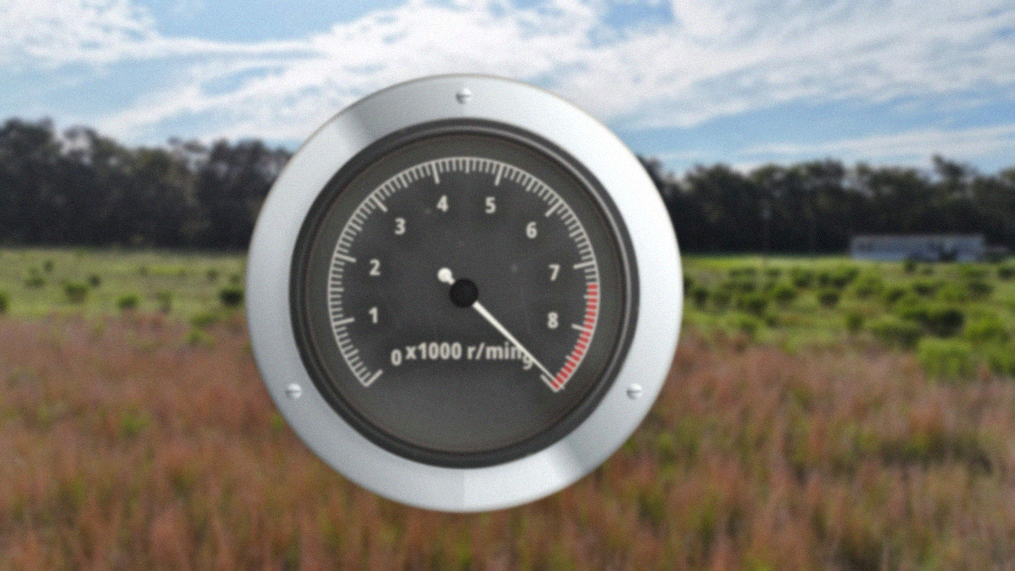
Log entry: 8900 rpm
